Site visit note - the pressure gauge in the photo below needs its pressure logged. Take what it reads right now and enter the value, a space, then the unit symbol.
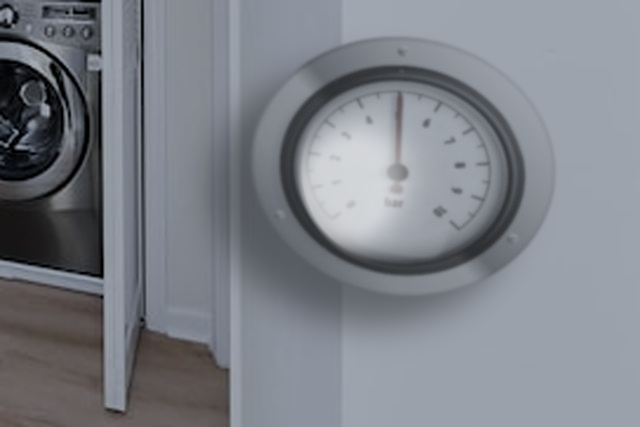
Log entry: 5 bar
